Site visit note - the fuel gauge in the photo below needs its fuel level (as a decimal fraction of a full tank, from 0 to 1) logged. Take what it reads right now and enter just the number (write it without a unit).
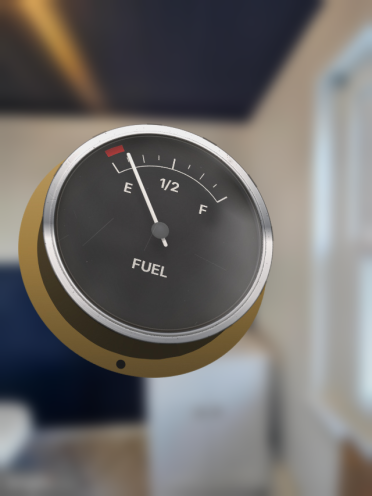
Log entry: 0.125
